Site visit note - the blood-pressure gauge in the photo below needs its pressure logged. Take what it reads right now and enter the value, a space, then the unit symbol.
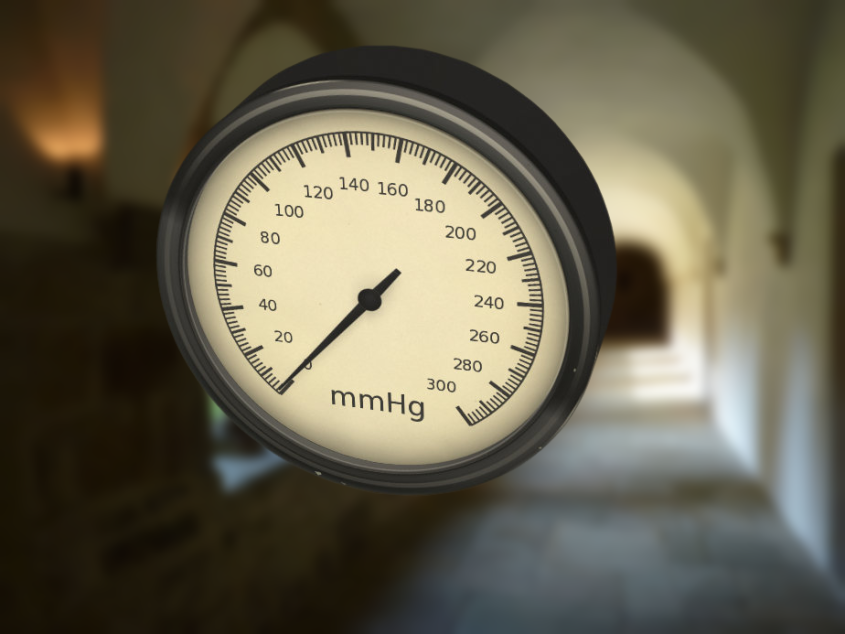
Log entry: 2 mmHg
